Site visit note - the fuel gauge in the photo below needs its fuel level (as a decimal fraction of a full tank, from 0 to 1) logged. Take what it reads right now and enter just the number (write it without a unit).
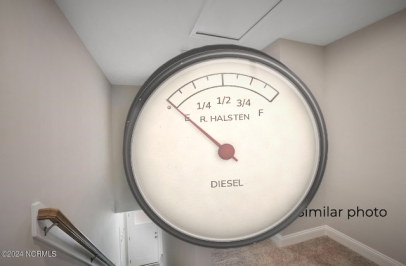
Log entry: 0
